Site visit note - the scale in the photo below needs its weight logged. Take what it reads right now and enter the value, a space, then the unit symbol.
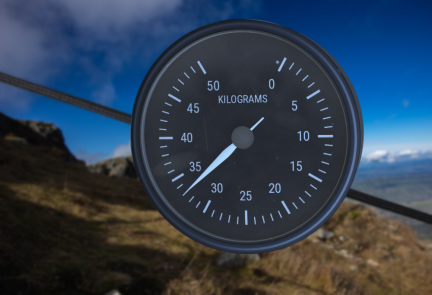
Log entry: 33 kg
